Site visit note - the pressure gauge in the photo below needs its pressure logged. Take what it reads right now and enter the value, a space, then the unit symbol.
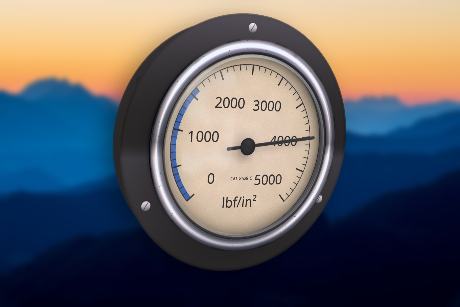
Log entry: 4000 psi
